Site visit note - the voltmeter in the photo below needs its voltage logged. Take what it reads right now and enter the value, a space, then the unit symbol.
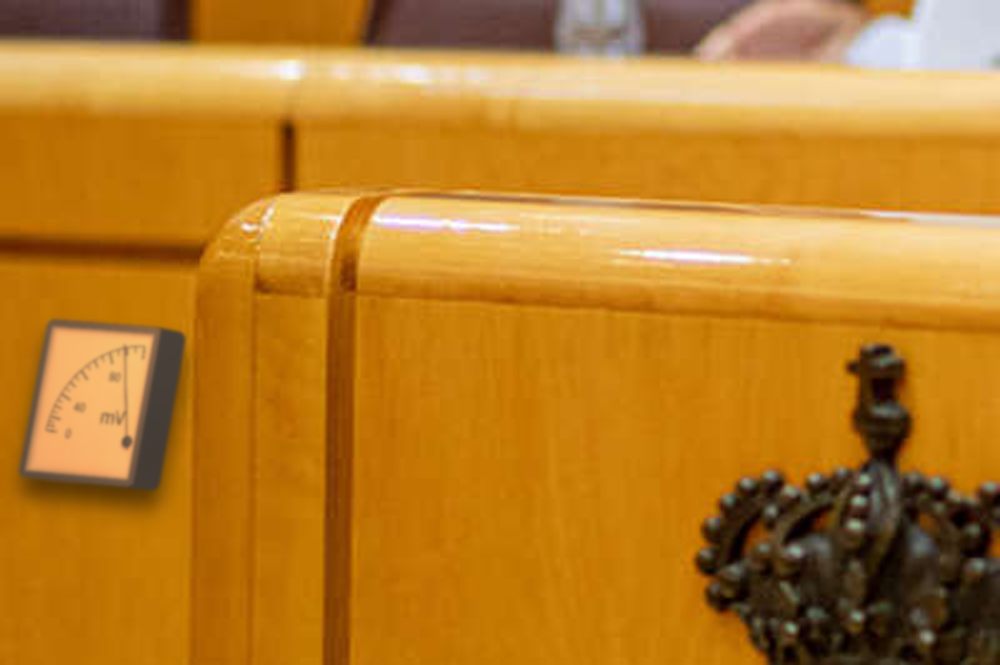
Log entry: 90 mV
